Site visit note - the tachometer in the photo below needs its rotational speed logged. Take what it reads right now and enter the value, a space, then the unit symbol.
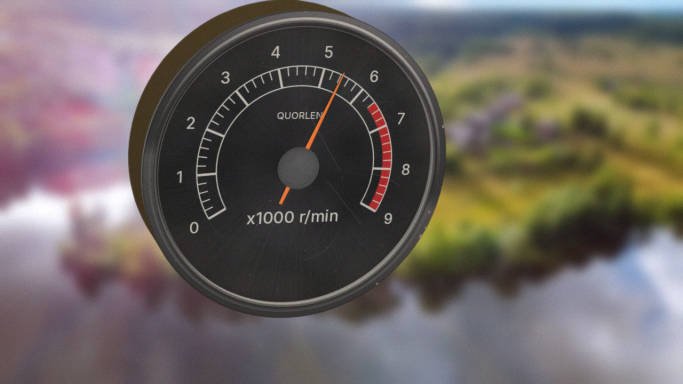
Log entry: 5400 rpm
